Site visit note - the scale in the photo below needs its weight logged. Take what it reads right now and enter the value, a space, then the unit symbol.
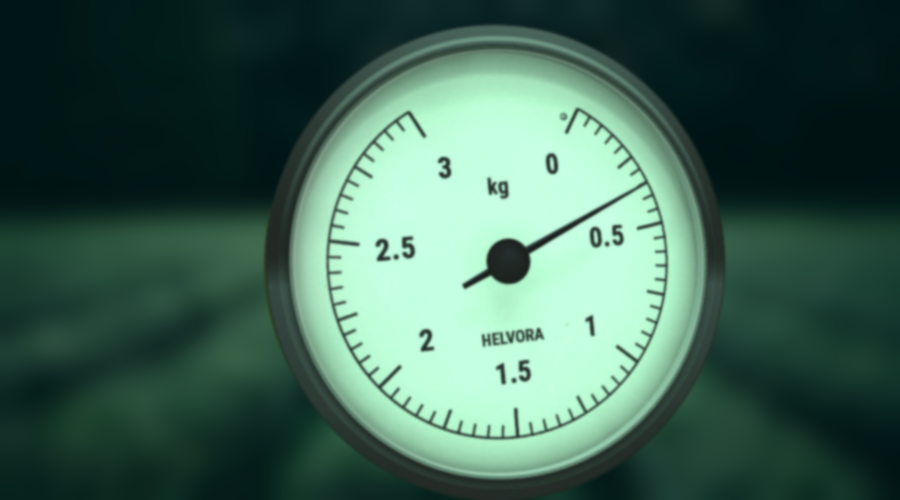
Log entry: 0.35 kg
